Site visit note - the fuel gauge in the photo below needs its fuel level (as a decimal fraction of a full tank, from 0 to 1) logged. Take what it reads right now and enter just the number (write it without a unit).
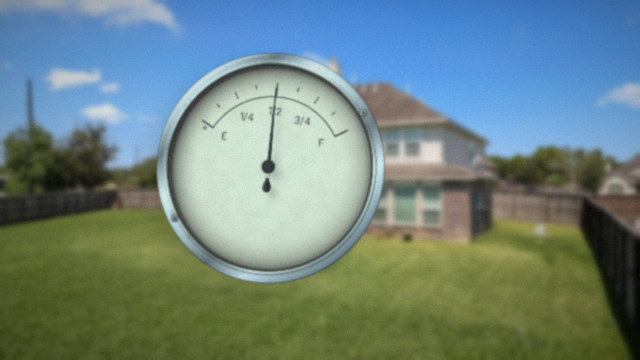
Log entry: 0.5
